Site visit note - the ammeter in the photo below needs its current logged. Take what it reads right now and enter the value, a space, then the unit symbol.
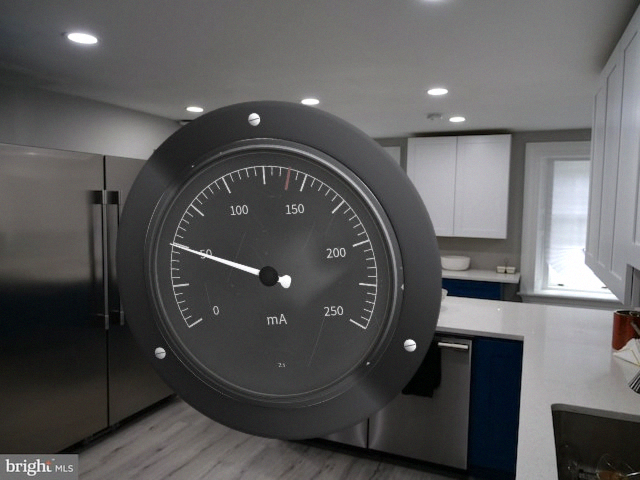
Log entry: 50 mA
